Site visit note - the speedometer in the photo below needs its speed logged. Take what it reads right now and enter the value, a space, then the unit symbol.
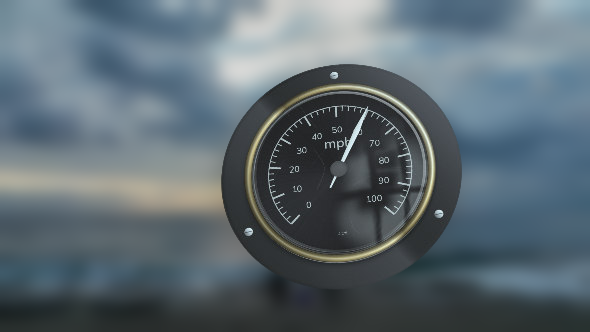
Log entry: 60 mph
